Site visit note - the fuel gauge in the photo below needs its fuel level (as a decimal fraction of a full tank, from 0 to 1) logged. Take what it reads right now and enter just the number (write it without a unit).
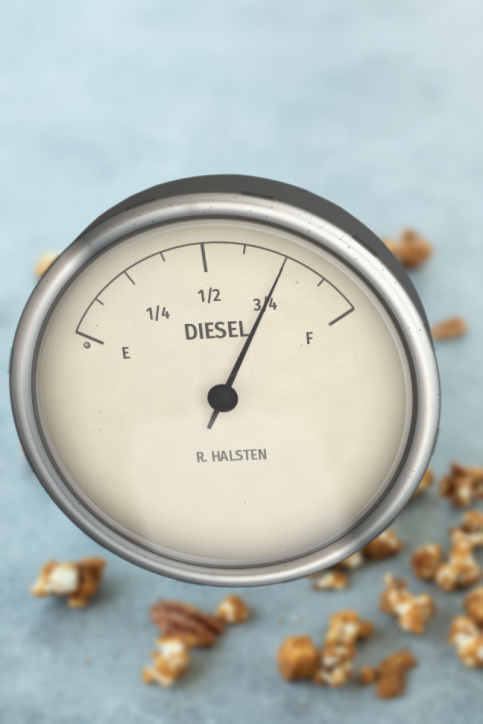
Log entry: 0.75
